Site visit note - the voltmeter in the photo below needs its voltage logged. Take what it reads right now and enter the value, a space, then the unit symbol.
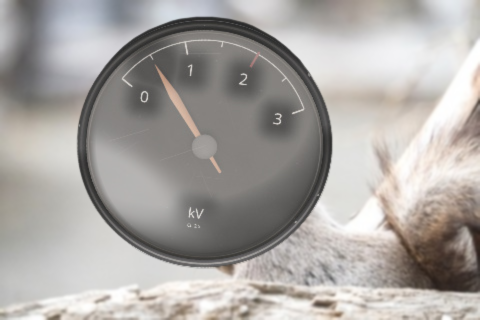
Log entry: 0.5 kV
